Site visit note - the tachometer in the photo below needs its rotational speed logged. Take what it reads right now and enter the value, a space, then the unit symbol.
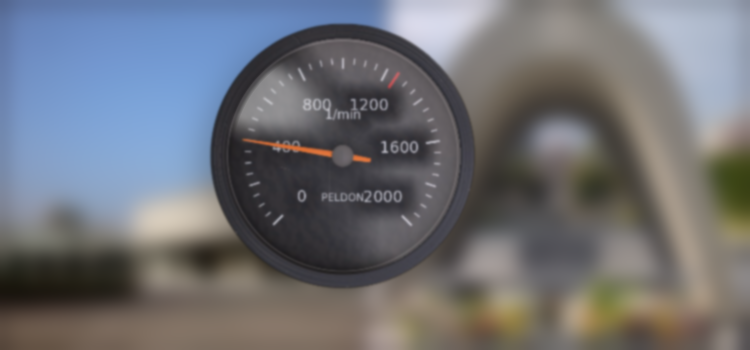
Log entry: 400 rpm
